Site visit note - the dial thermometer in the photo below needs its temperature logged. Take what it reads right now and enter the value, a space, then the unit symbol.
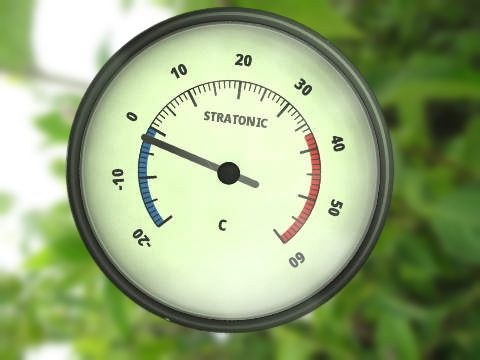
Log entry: -2 °C
